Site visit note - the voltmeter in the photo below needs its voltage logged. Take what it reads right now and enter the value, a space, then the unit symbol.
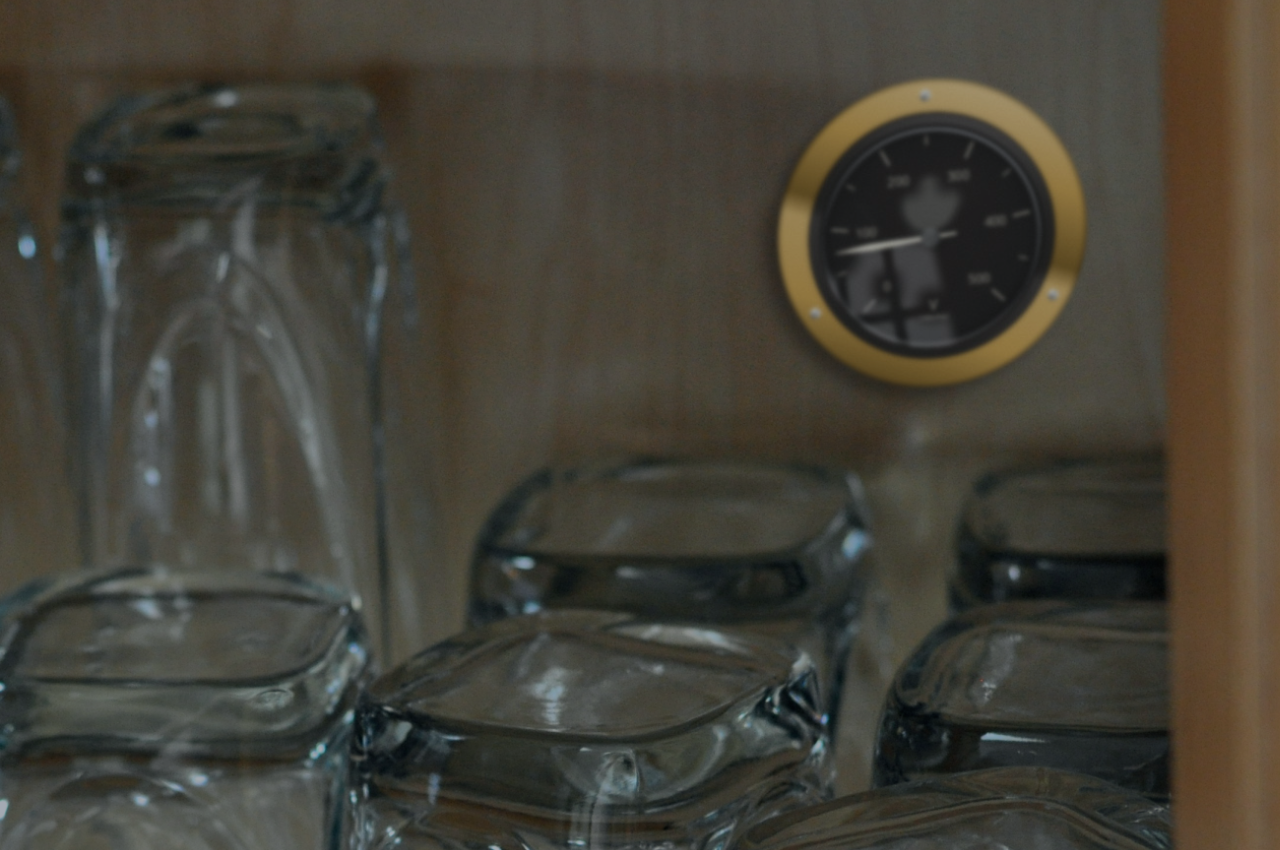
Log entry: 75 V
